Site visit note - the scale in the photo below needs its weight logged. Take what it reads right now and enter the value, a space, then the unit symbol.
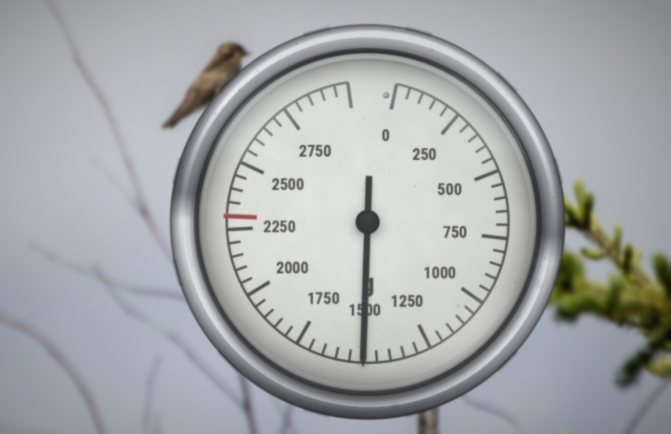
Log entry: 1500 g
